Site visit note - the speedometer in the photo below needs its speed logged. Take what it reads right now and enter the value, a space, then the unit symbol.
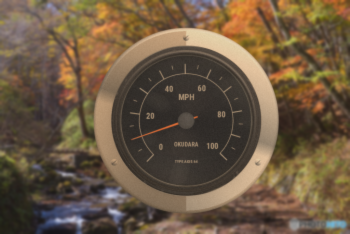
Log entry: 10 mph
